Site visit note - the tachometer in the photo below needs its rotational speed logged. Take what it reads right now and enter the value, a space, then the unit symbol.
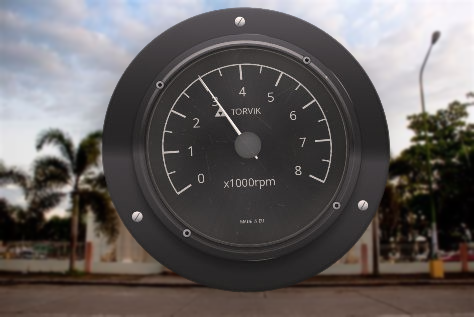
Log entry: 3000 rpm
